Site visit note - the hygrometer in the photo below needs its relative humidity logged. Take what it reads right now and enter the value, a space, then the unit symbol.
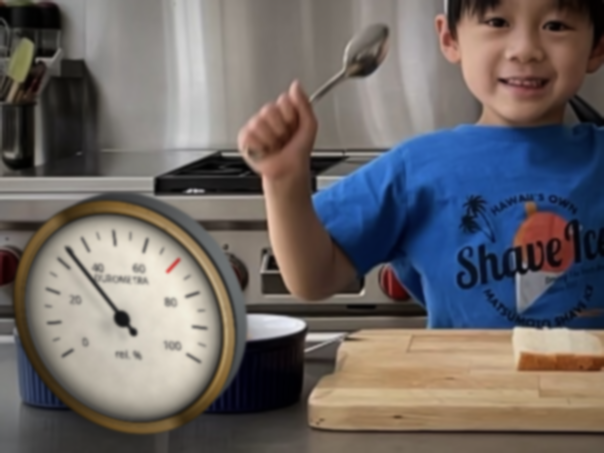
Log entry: 35 %
